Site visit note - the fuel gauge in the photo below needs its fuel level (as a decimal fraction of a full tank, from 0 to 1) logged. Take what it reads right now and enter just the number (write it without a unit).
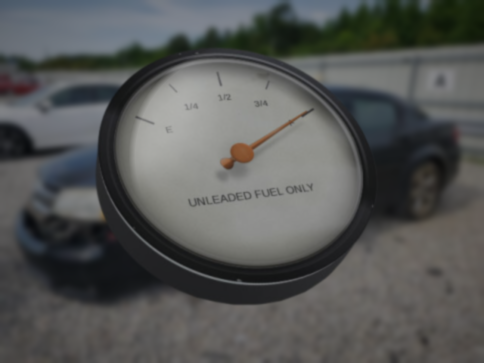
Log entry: 1
